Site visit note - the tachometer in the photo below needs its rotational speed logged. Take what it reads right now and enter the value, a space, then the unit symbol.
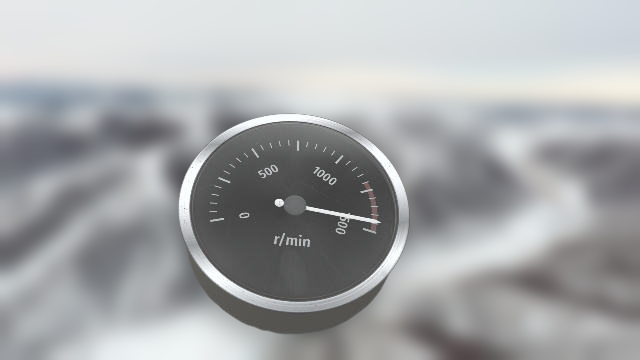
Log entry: 1450 rpm
